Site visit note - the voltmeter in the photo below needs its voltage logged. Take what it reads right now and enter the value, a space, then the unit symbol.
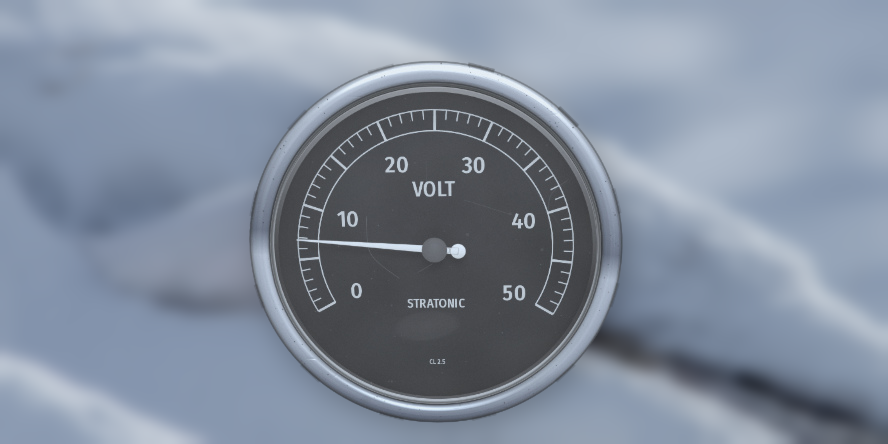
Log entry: 7 V
